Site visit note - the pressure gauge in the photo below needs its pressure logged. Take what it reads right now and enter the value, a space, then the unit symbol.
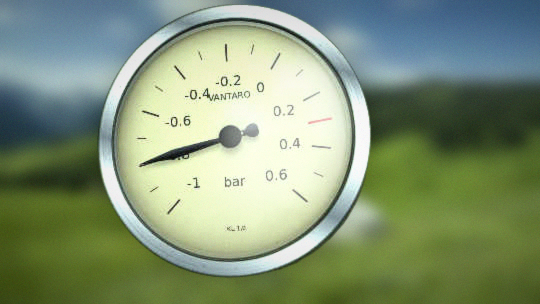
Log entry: -0.8 bar
